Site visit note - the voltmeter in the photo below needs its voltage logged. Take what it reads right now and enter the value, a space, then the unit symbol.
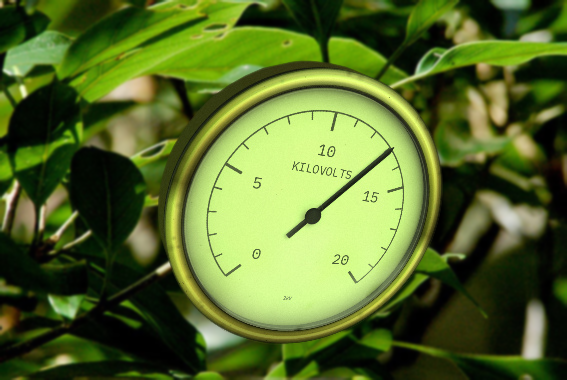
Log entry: 13 kV
